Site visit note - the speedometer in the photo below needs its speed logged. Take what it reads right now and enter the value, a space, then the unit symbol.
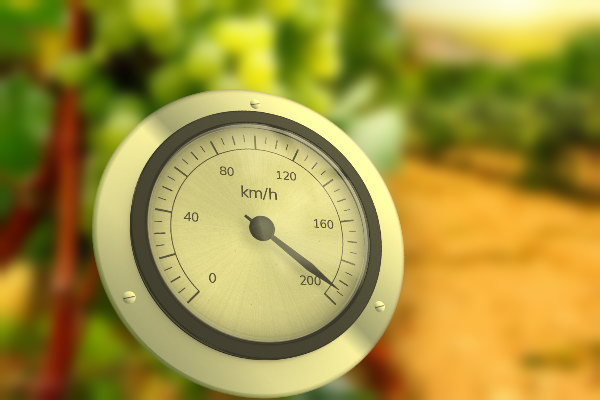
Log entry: 195 km/h
